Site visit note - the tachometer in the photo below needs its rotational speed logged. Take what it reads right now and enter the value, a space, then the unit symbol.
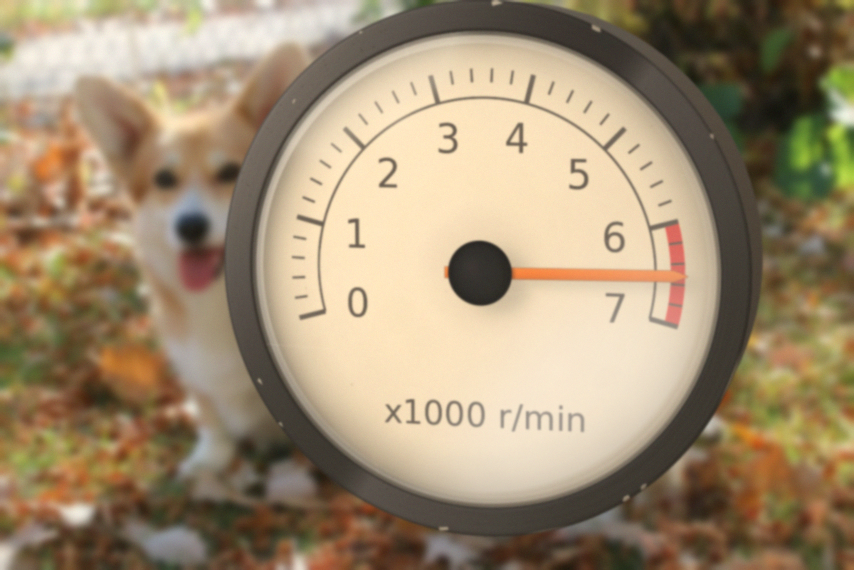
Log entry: 6500 rpm
